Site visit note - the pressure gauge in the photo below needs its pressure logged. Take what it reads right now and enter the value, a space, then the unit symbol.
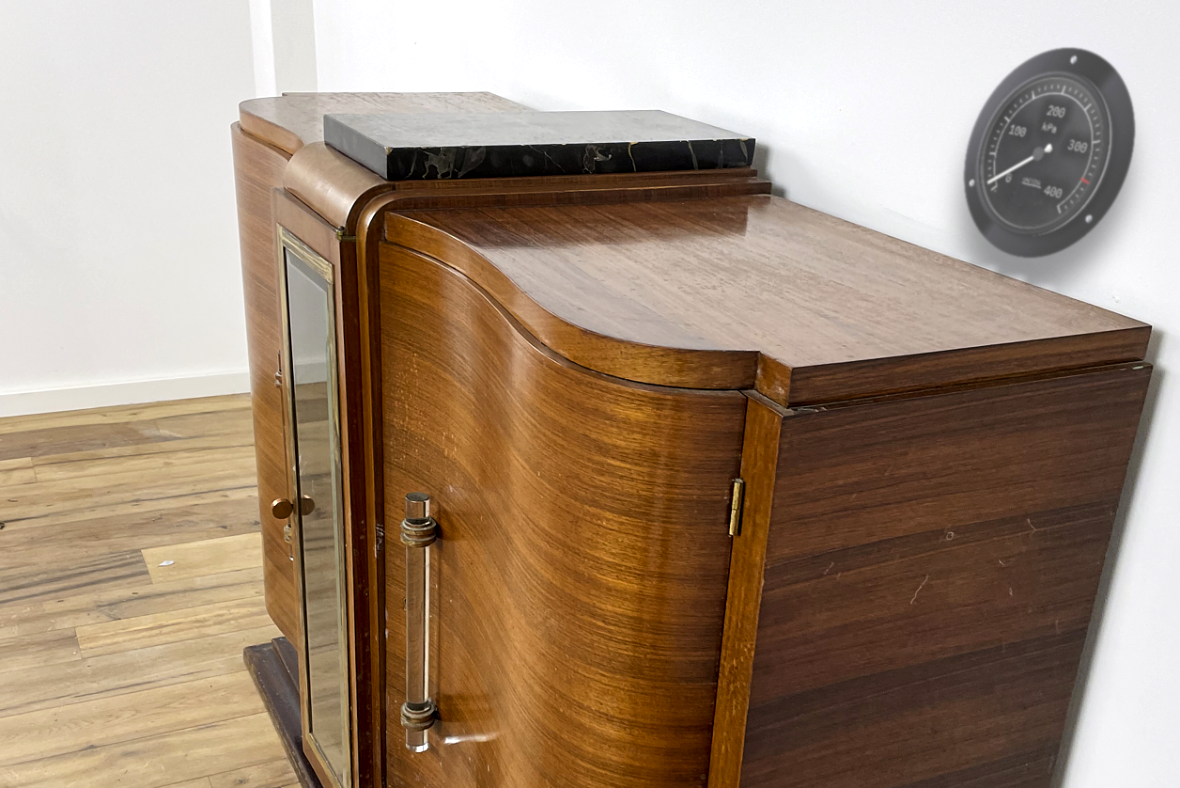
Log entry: 10 kPa
